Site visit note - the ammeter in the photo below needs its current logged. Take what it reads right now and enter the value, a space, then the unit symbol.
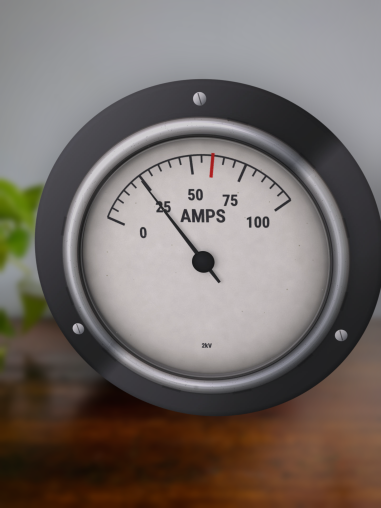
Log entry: 25 A
